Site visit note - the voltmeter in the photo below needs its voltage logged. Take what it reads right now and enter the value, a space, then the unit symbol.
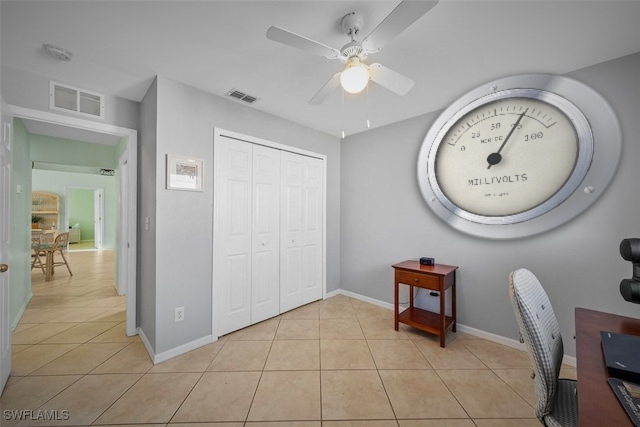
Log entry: 75 mV
